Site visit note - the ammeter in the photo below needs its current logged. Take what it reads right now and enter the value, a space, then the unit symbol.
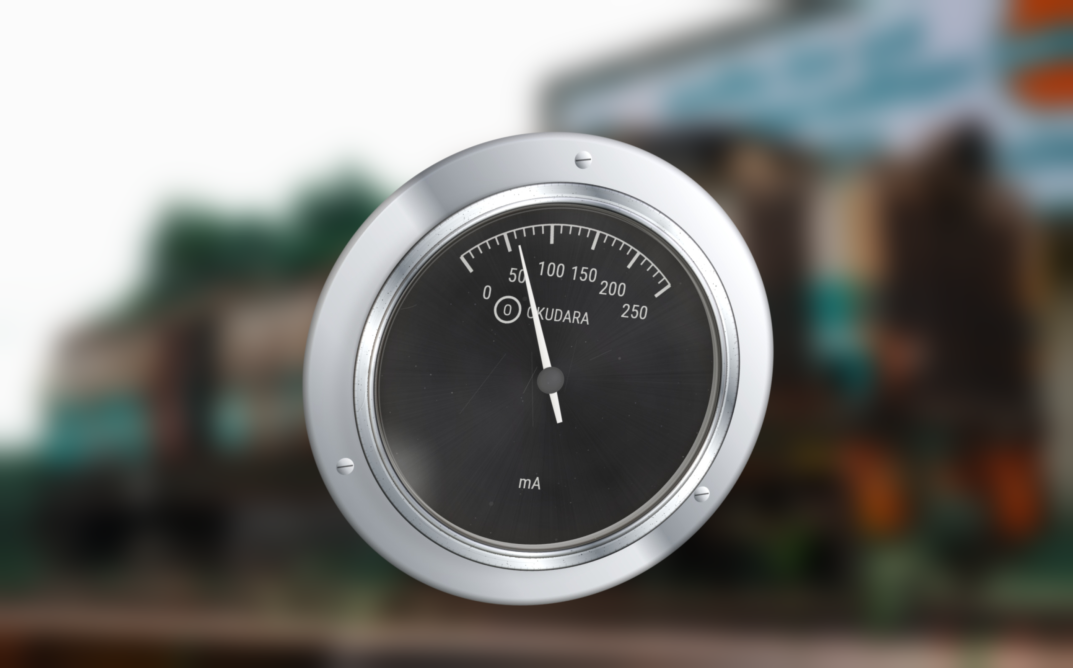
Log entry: 60 mA
